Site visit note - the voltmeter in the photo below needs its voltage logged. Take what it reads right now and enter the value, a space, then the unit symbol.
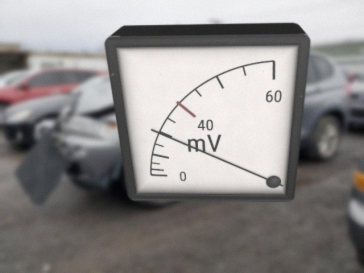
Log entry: 30 mV
